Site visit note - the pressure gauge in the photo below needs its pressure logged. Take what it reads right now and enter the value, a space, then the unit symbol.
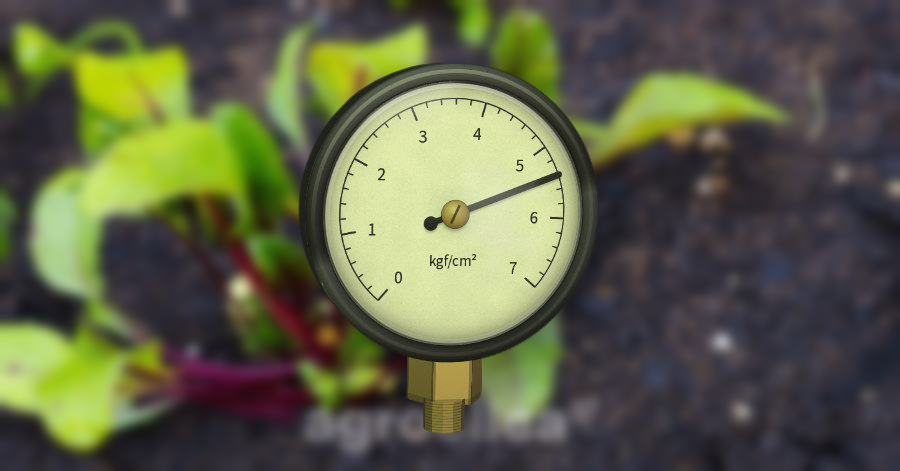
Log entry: 5.4 kg/cm²
